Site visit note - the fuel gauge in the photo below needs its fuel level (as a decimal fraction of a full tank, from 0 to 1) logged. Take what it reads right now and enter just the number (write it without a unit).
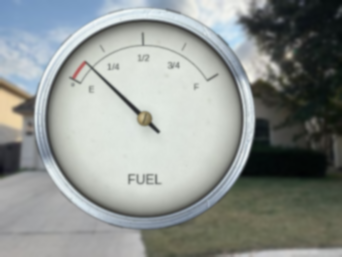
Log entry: 0.125
